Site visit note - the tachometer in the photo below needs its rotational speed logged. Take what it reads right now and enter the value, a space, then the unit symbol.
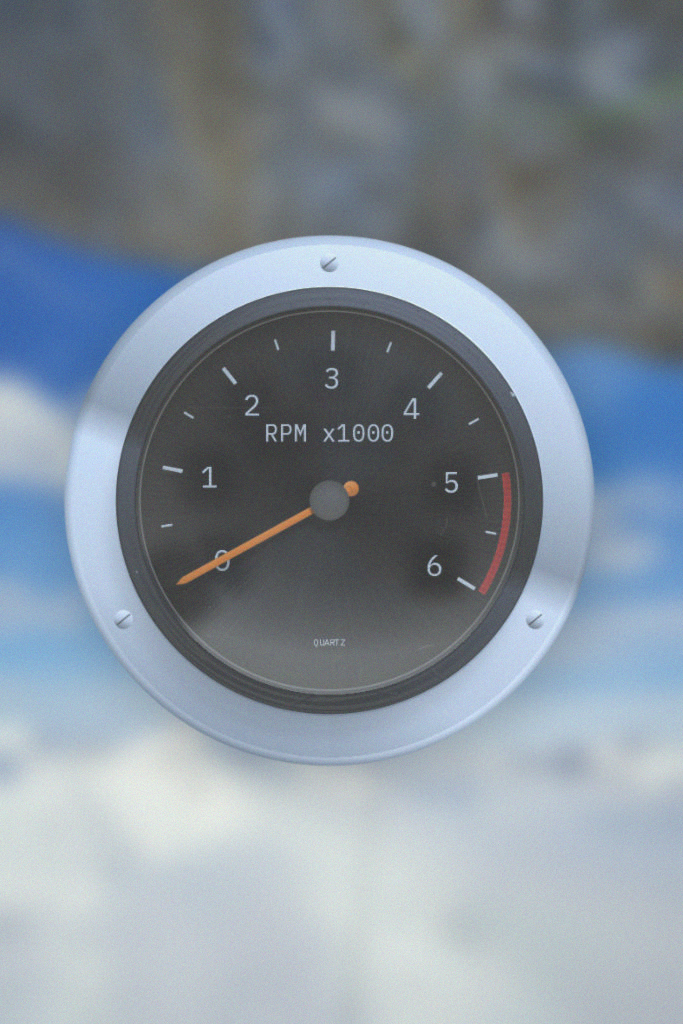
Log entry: 0 rpm
